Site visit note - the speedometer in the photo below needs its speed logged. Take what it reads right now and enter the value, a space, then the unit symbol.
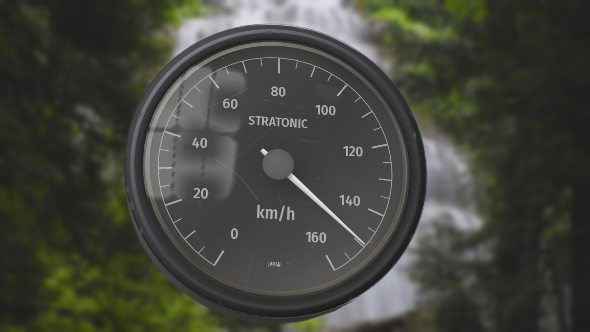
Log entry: 150 km/h
